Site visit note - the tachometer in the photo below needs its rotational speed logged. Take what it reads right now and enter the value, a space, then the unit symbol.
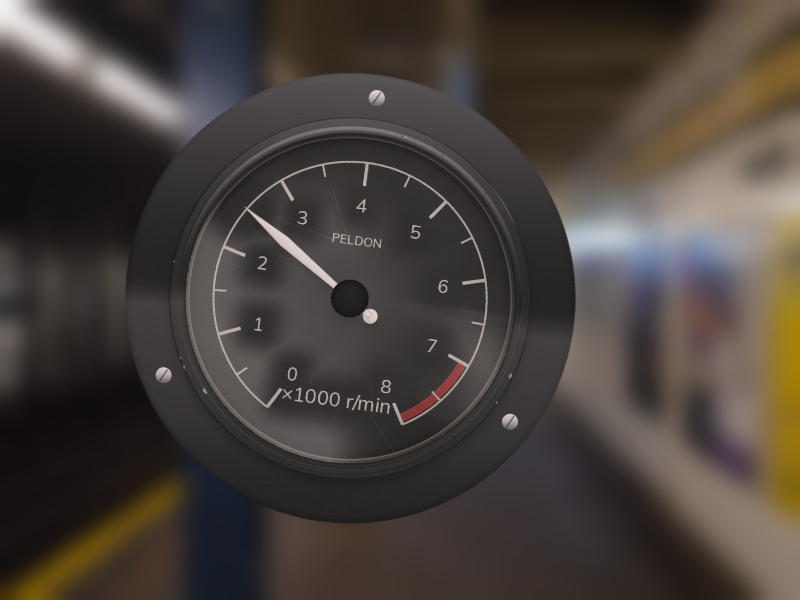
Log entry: 2500 rpm
